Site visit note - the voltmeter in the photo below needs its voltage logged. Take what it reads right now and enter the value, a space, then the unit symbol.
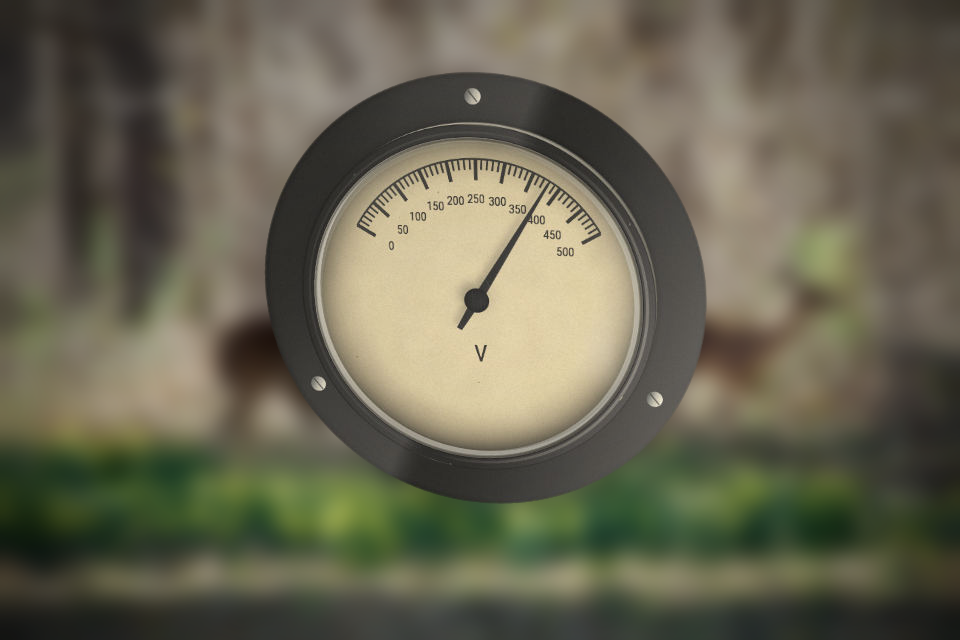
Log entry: 380 V
